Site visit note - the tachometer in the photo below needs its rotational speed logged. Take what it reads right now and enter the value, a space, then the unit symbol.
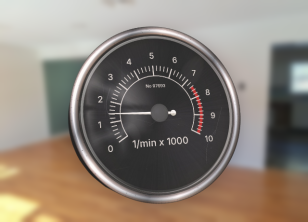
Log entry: 1400 rpm
